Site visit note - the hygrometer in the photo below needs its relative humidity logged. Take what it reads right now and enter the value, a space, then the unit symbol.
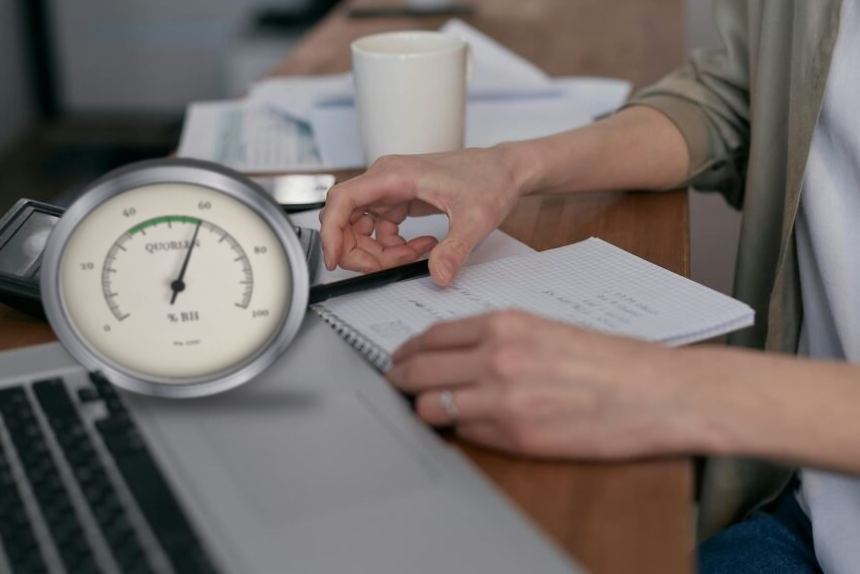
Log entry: 60 %
